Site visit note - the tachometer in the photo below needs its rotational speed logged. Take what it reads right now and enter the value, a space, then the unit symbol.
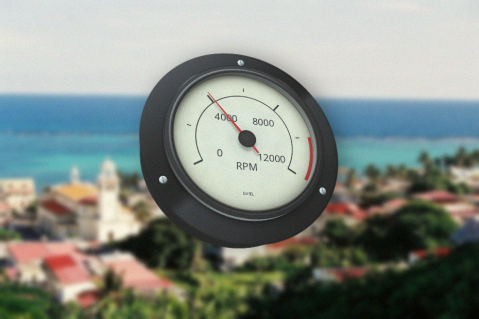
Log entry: 4000 rpm
